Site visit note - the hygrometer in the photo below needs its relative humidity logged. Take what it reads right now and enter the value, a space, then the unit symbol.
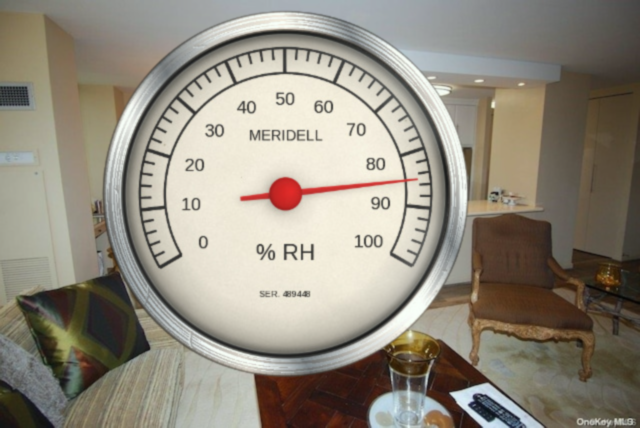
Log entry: 85 %
